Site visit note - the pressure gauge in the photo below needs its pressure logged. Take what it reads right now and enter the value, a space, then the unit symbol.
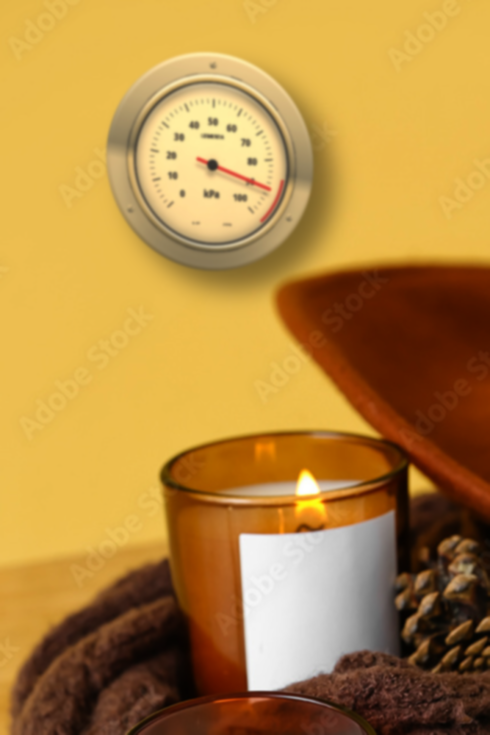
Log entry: 90 kPa
